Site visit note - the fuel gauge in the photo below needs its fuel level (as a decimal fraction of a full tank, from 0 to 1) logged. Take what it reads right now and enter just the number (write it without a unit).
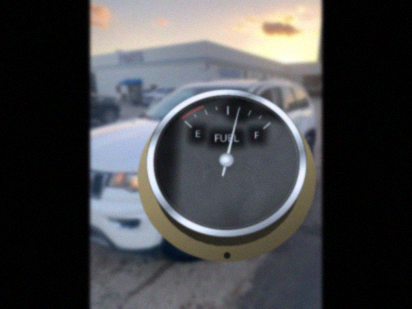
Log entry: 0.625
